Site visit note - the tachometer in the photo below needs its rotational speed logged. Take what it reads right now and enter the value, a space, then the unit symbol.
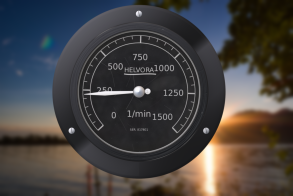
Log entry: 225 rpm
